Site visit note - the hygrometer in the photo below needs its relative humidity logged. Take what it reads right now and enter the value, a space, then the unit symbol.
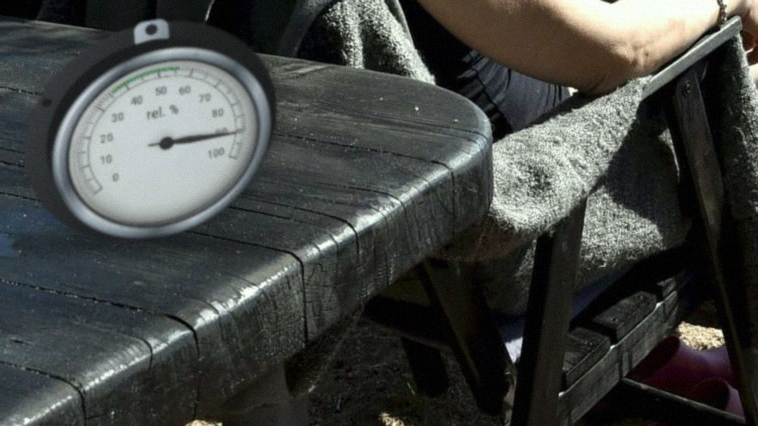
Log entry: 90 %
